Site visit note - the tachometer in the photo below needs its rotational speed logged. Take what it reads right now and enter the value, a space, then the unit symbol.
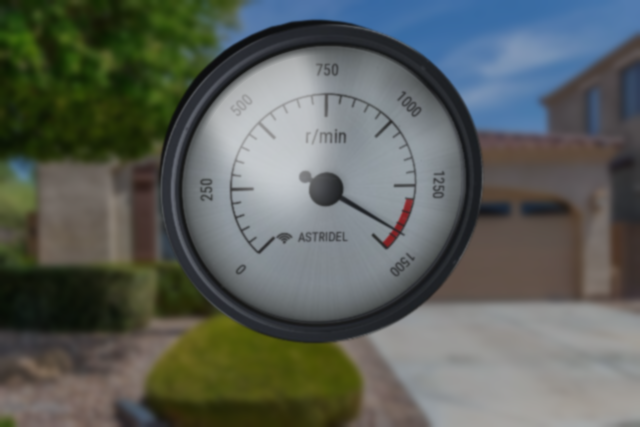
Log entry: 1425 rpm
